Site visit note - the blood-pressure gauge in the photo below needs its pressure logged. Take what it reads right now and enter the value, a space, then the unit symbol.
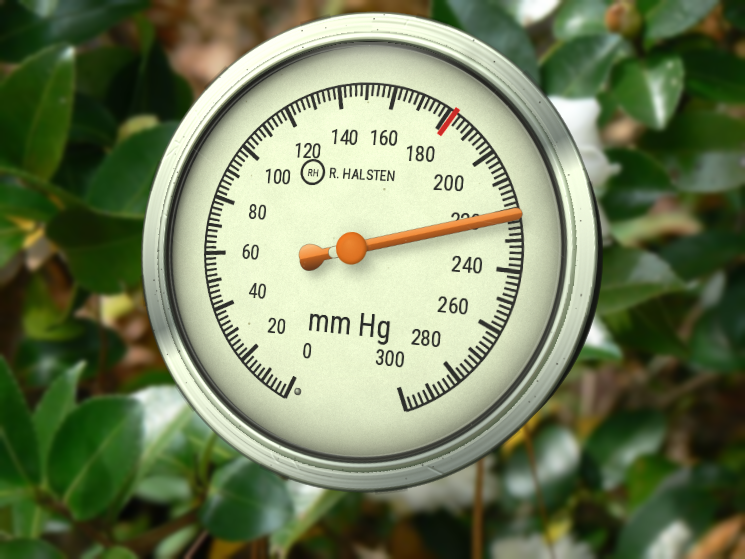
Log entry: 222 mmHg
